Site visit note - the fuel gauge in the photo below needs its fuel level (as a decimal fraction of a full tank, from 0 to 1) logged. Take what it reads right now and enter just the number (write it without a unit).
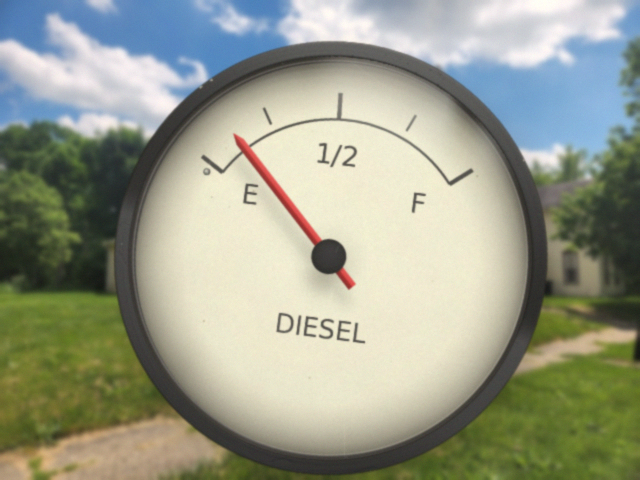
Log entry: 0.125
